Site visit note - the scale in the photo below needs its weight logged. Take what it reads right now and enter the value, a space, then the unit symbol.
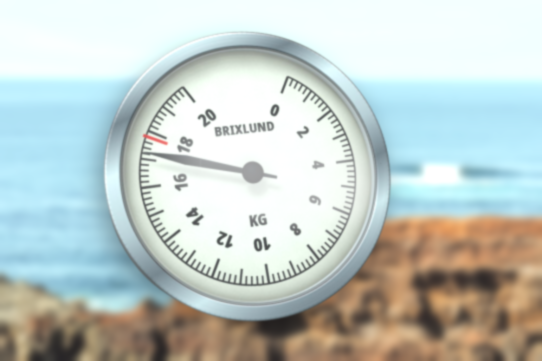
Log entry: 17.2 kg
